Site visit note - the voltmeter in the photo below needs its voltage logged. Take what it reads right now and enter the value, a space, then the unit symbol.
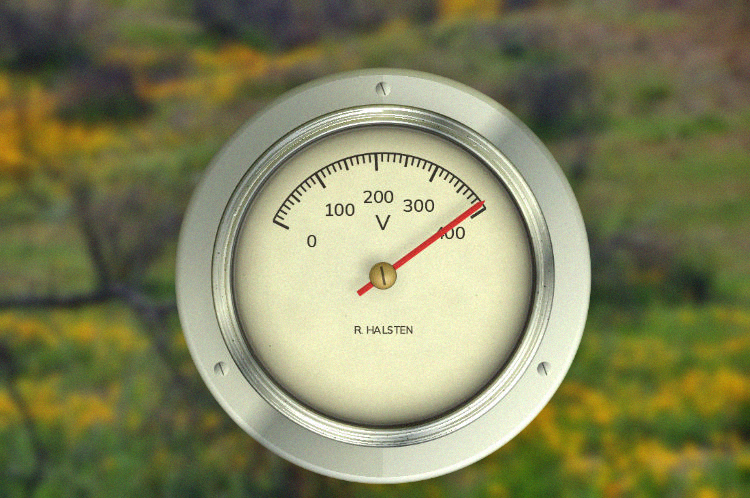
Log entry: 390 V
